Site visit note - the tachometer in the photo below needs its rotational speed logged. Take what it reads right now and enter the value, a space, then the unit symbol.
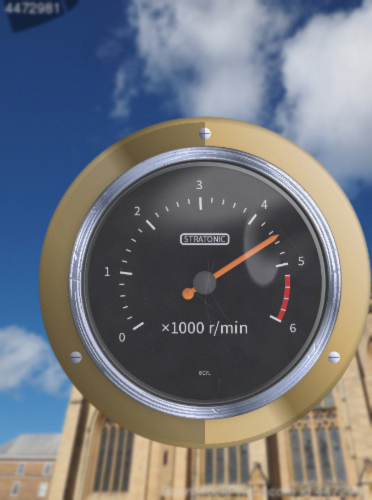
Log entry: 4500 rpm
